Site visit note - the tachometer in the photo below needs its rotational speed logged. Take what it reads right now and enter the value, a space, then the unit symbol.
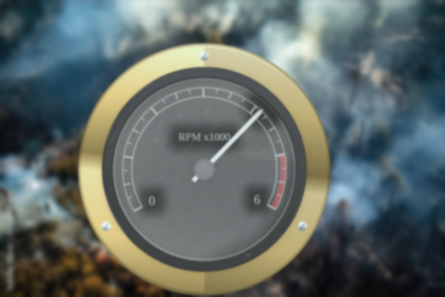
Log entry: 4125 rpm
